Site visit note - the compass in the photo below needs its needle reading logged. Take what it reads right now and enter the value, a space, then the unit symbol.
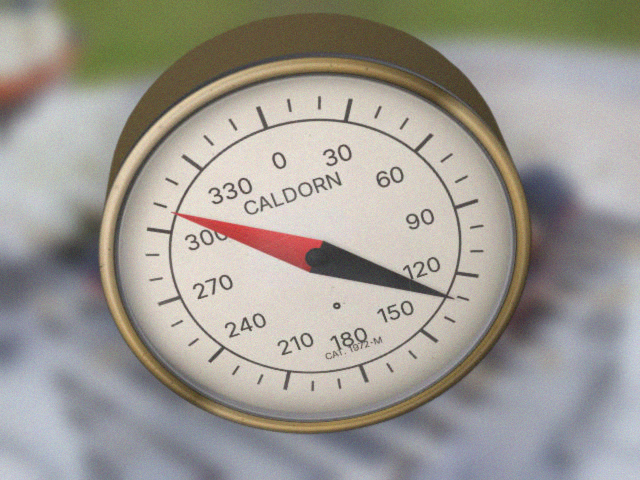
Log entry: 310 °
